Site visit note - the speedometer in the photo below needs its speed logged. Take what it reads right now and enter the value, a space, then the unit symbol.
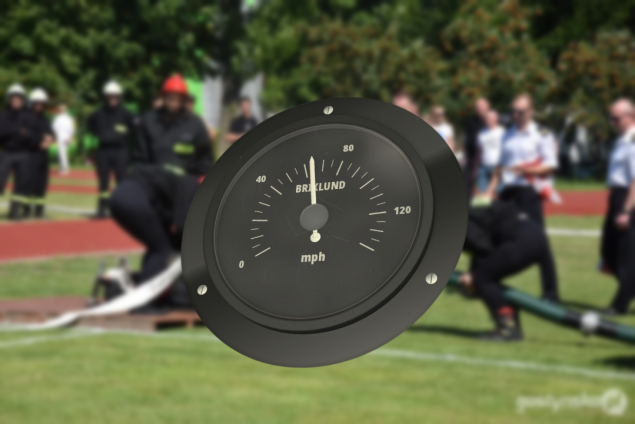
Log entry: 65 mph
